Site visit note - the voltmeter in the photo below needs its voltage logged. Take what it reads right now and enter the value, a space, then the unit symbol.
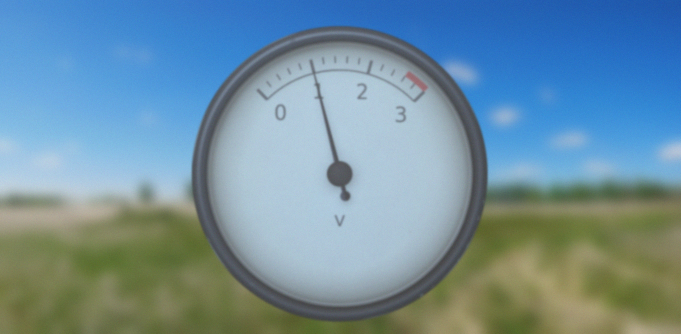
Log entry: 1 V
